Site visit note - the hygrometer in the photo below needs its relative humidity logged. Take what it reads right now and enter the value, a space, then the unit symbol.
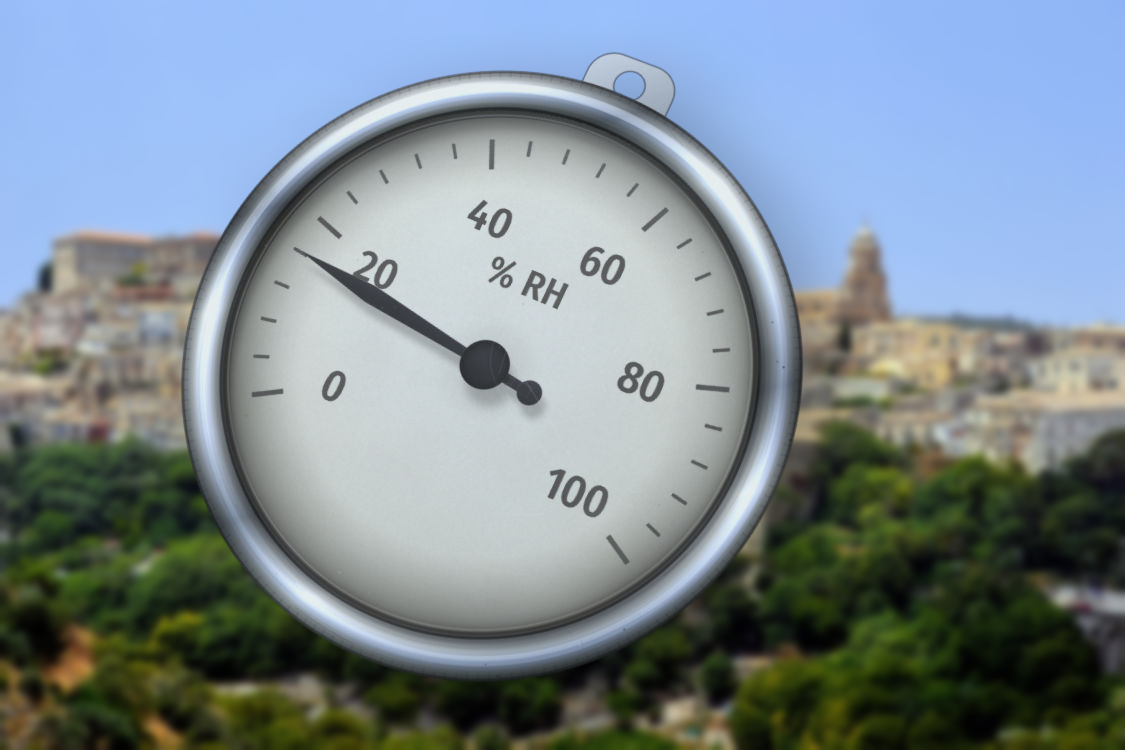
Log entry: 16 %
